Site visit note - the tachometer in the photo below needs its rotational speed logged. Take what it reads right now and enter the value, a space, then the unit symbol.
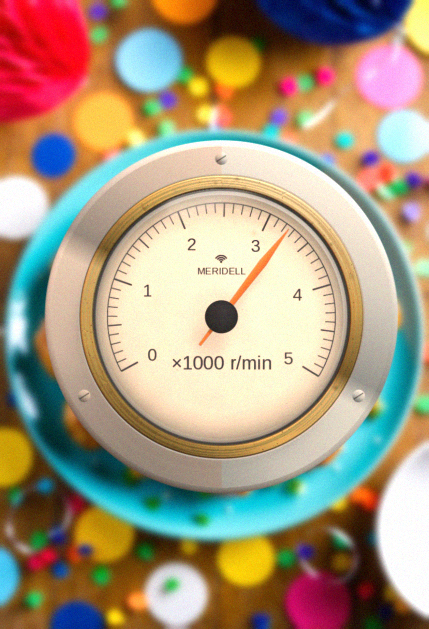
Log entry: 3250 rpm
